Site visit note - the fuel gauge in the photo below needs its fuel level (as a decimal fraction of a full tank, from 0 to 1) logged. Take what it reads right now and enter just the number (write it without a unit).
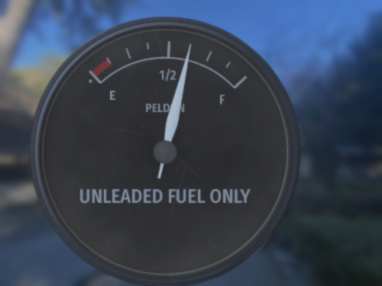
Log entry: 0.625
